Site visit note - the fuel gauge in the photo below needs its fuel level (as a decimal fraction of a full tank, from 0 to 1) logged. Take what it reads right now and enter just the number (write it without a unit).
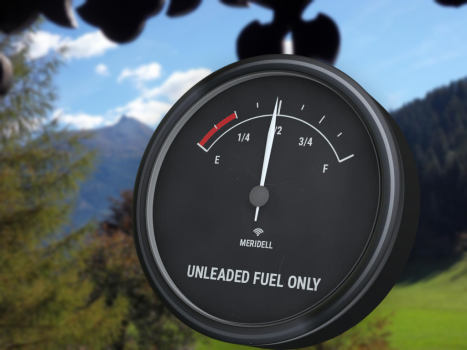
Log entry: 0.5
